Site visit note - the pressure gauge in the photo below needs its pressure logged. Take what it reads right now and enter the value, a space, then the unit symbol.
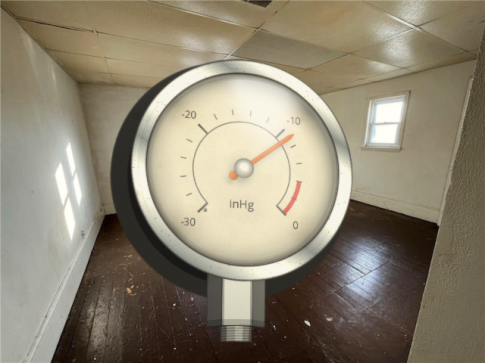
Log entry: -9 inHg
